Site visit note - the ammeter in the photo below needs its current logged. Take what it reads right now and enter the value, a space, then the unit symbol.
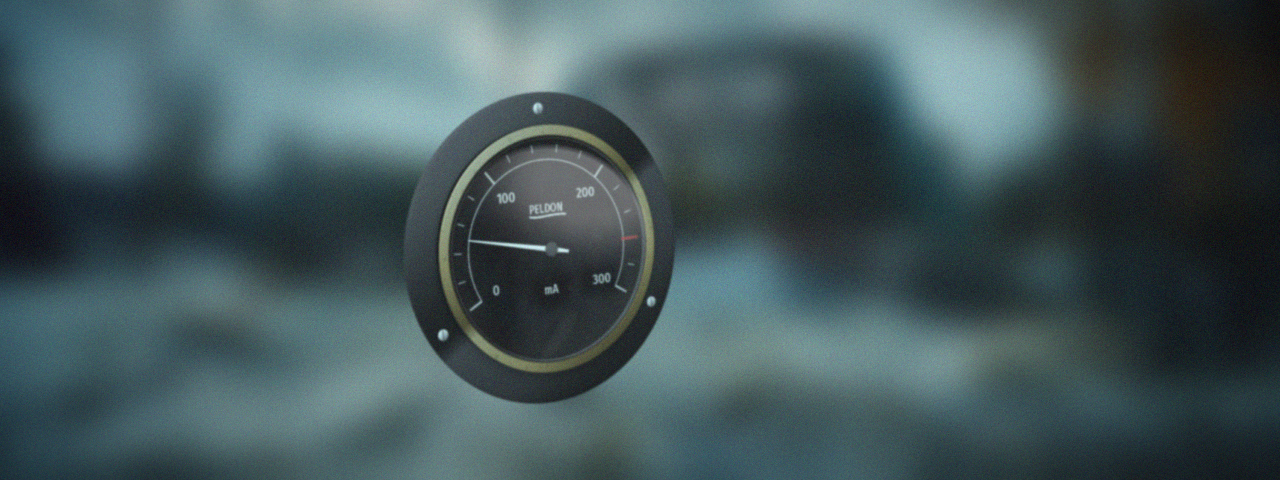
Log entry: 50 mA
